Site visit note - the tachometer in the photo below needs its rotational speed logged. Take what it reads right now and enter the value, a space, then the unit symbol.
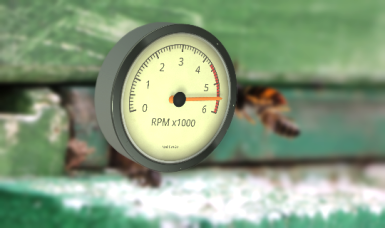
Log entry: 5500 rpm
